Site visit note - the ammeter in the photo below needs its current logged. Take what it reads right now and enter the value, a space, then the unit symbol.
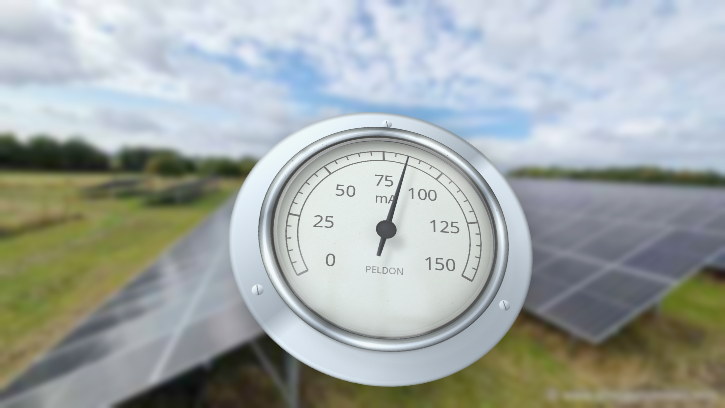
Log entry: 85 mA
